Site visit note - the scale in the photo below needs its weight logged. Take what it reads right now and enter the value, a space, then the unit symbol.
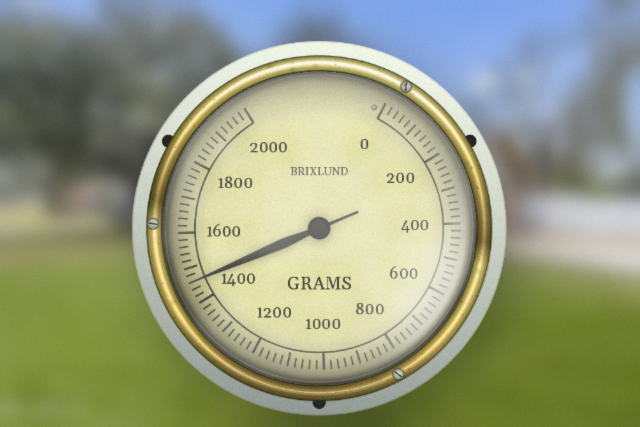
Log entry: 1460 g
